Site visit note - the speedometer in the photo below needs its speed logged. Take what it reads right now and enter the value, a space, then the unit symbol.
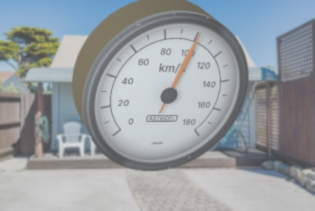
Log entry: 100 km/h
